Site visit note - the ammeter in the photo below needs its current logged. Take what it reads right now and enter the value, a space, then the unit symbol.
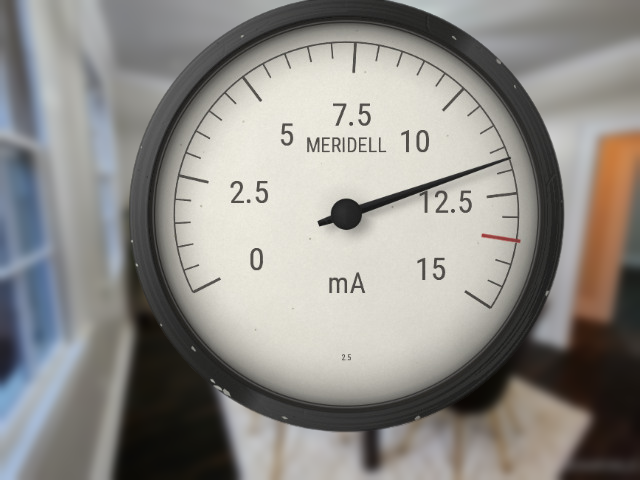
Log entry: 11.75 mA
